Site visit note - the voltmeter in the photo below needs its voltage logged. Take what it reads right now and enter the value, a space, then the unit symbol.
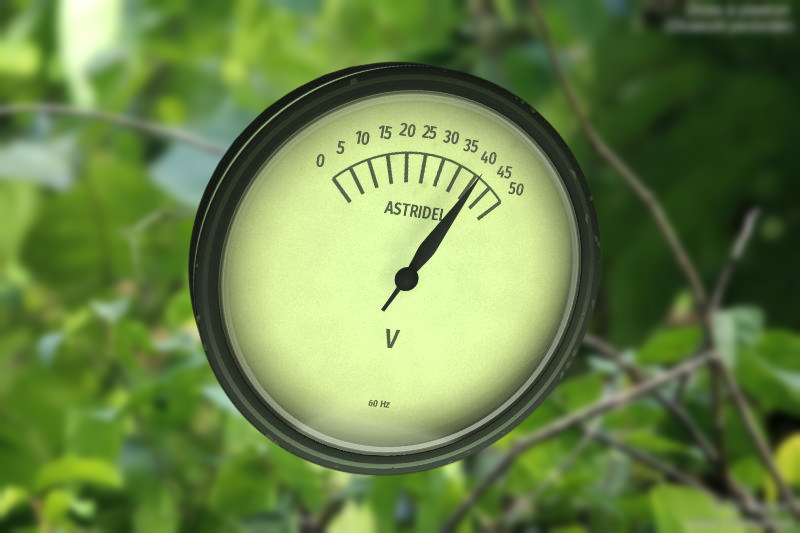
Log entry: 40 V
